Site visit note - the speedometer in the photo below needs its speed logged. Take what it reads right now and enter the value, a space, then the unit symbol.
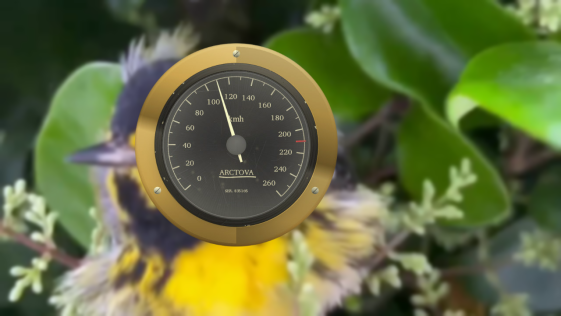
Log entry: 110 km/h
